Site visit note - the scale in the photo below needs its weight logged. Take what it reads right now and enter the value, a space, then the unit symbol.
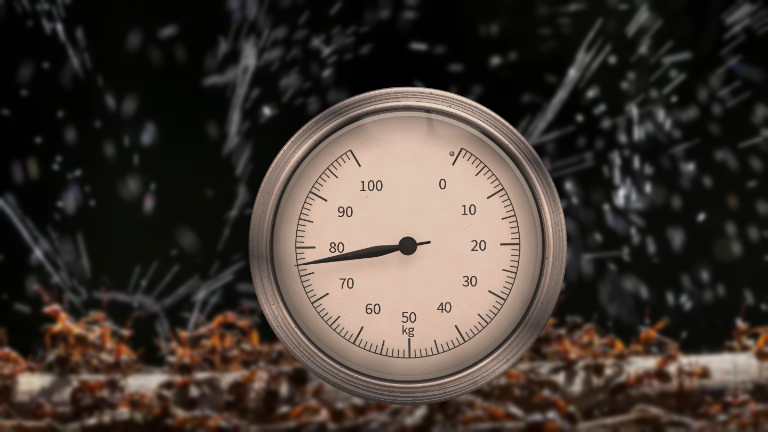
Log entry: 77 kg
